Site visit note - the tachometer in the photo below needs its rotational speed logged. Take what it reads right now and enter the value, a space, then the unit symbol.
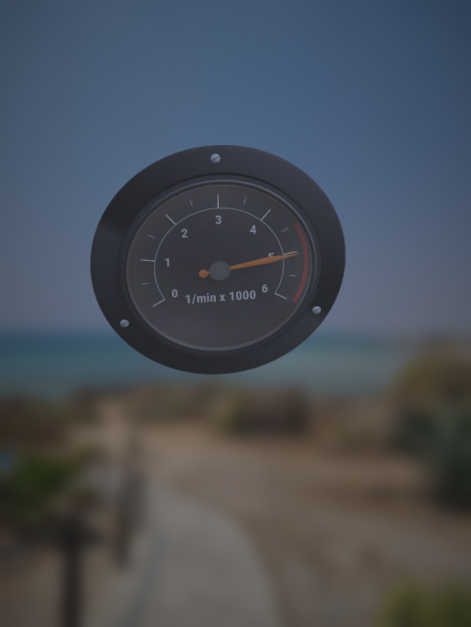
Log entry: 5000 rpm
